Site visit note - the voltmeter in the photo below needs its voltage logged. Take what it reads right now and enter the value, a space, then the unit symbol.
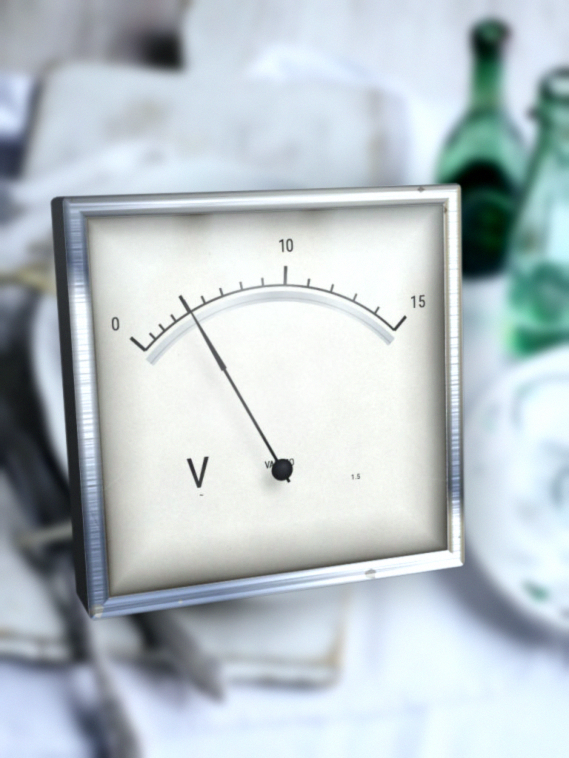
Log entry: 5 V
